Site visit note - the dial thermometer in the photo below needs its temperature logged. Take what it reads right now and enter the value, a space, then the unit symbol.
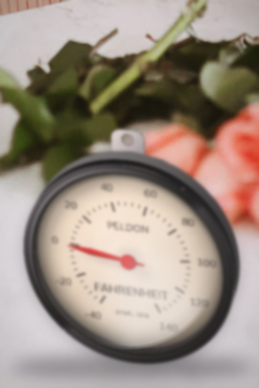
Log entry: 0 °F
